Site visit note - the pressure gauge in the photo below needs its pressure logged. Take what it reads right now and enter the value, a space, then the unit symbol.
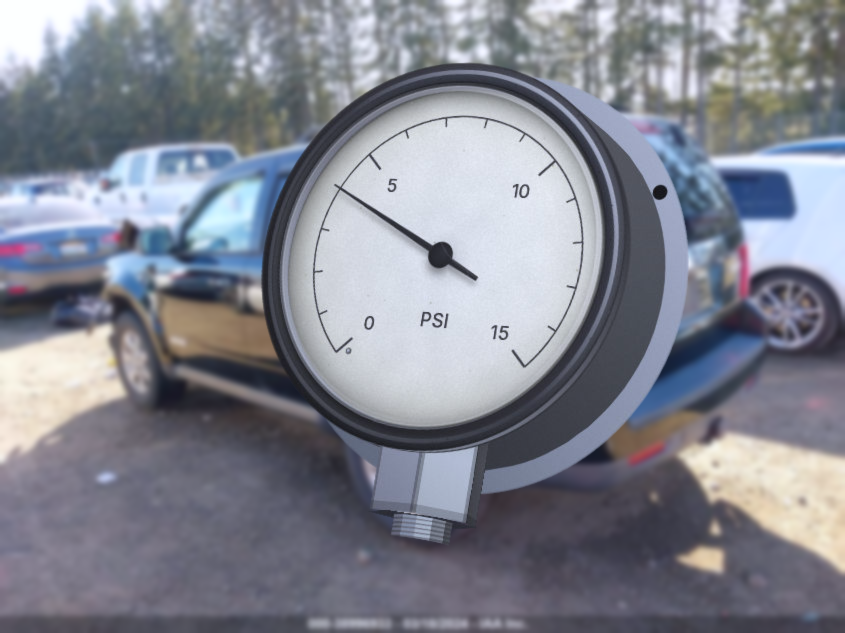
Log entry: 4 psi
